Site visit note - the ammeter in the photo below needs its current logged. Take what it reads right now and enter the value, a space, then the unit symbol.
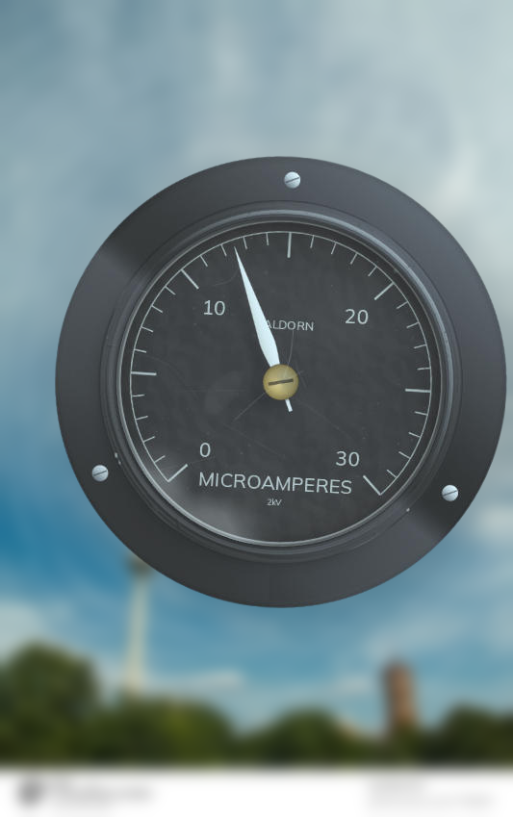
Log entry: 12.5 µA
